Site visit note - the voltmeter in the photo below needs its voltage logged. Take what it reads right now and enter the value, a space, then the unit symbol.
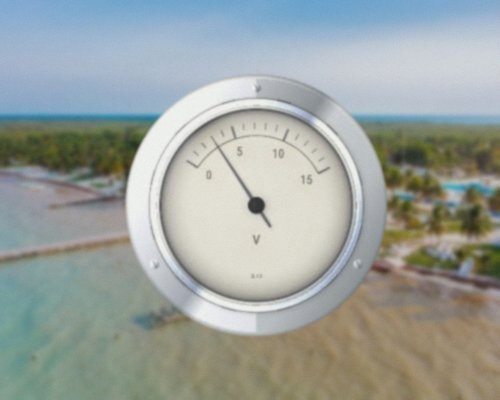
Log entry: 3 V
